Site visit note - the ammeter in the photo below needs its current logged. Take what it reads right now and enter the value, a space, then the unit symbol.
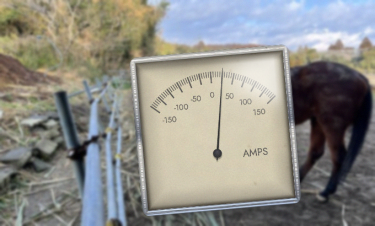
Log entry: 25 A
